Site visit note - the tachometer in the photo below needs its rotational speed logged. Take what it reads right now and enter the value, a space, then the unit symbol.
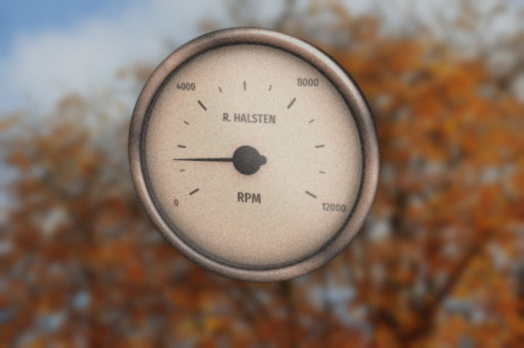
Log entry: 1500 rpm
